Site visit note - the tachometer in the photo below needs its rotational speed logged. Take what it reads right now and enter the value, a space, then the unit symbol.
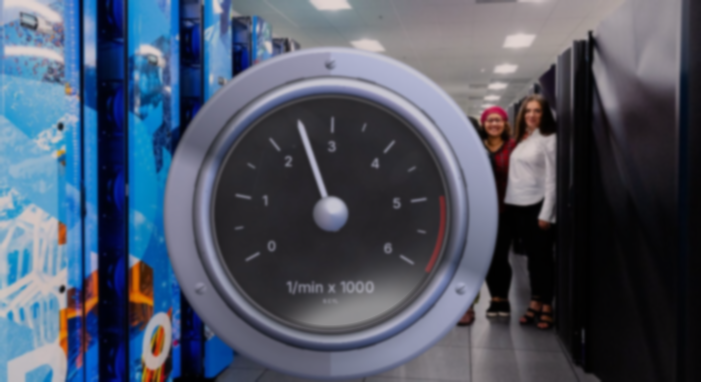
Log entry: 2500 rpm
